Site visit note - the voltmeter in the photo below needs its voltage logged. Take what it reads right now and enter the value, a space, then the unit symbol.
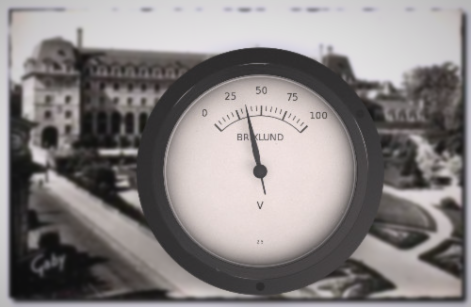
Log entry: 35 V
